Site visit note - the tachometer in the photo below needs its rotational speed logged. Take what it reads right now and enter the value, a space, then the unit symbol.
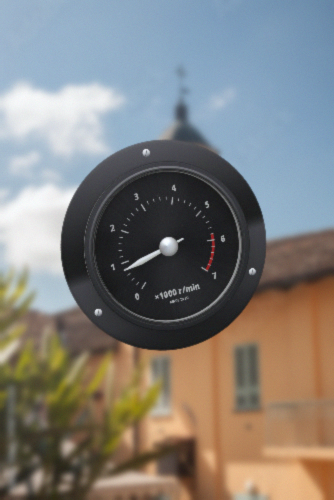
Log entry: 800 rpm
